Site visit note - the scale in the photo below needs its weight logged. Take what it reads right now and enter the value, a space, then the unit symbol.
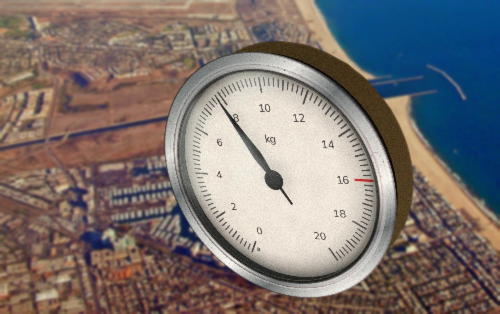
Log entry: 8 kg
